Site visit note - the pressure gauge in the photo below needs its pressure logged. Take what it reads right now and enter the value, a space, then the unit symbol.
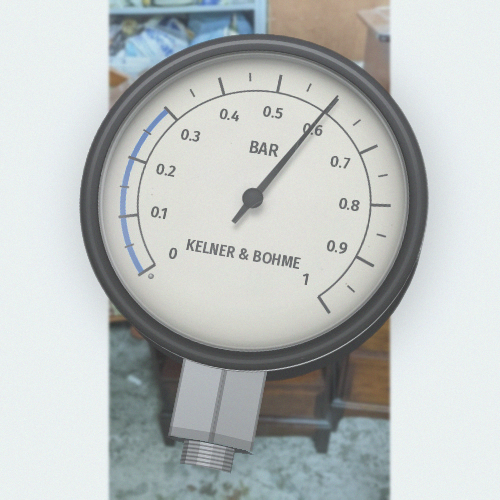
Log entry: 0.6 bar
